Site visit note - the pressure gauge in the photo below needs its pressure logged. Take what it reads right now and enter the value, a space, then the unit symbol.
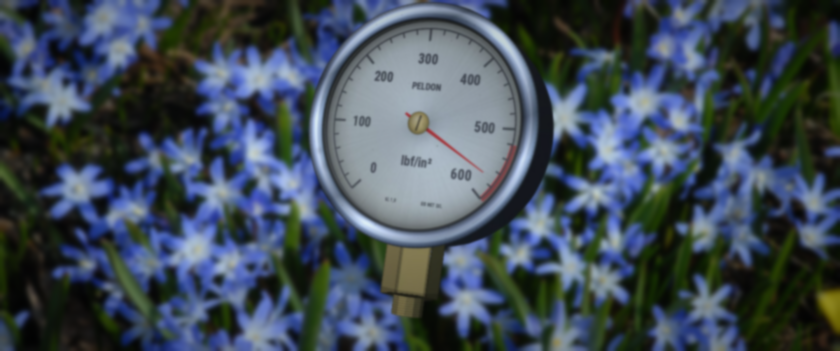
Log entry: 570 psi
